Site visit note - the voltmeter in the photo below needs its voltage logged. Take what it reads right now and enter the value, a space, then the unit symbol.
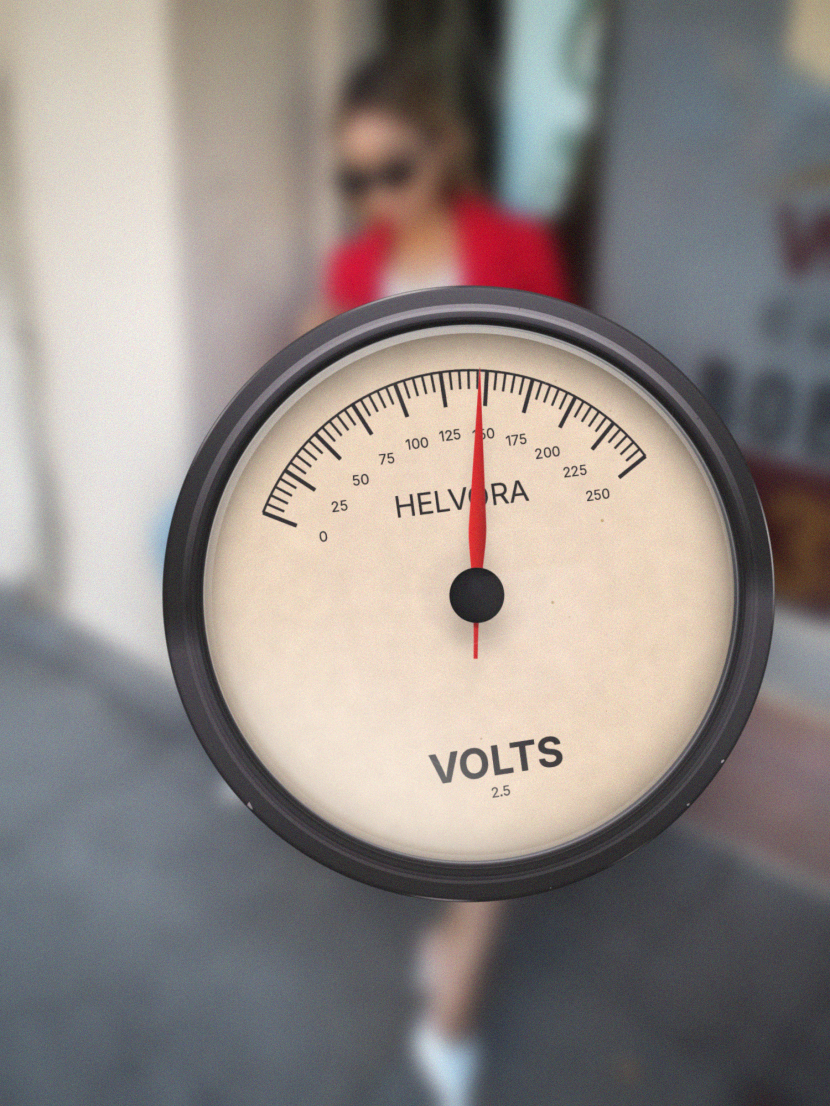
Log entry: 145 V
